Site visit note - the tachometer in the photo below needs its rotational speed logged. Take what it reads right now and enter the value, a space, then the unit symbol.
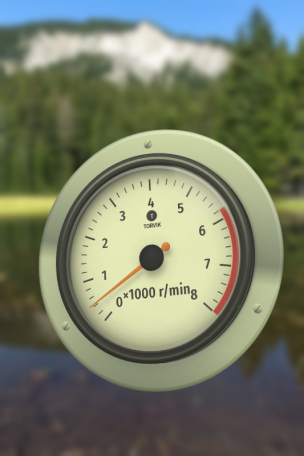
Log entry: 400 rpm
